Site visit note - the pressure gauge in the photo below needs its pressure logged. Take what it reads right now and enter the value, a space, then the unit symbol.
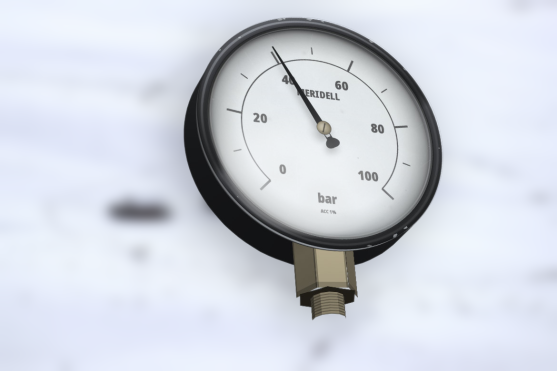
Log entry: 40 bar
